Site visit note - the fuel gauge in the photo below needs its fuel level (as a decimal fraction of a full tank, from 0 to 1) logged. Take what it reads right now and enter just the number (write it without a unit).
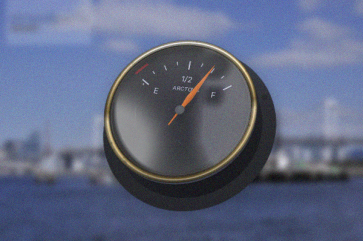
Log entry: 0.75
